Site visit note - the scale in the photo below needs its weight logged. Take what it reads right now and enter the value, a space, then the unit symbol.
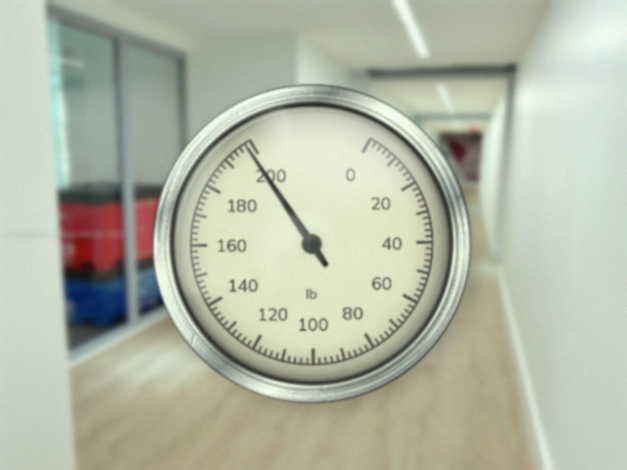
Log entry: 198 lb
